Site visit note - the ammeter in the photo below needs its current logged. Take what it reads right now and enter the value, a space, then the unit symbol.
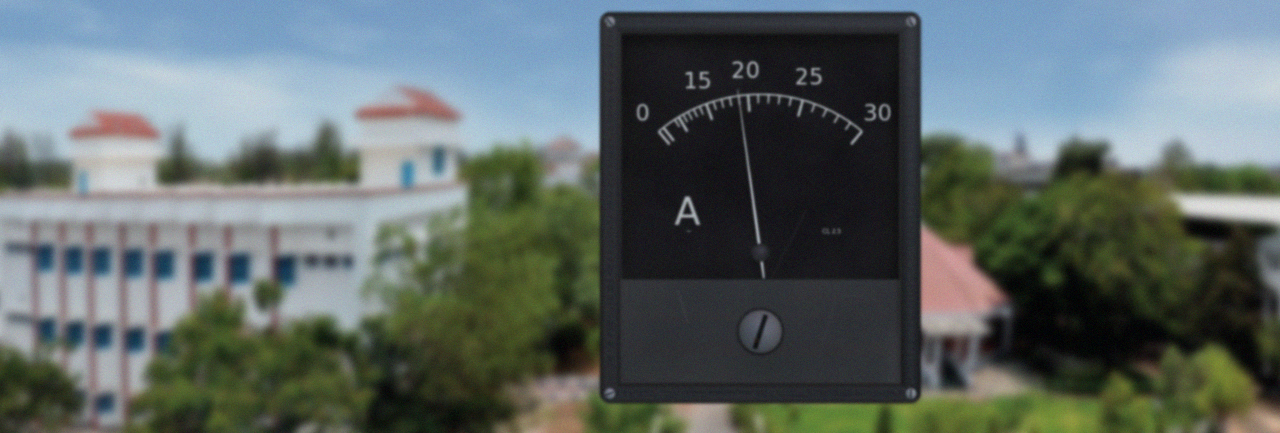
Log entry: 19 A
